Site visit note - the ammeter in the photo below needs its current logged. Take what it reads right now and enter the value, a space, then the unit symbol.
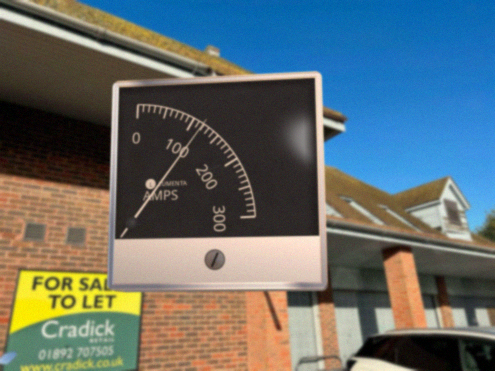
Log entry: 120 A
